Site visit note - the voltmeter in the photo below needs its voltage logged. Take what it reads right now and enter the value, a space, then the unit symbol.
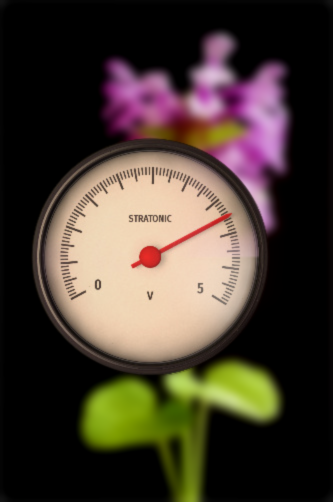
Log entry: 3.75 V
